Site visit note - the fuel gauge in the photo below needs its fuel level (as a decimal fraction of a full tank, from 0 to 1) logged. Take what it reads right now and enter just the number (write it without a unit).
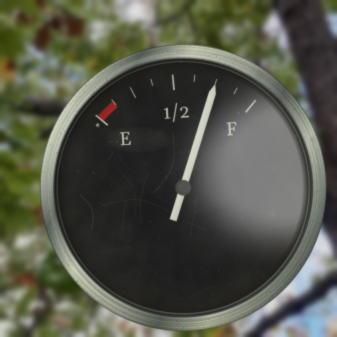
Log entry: 0.75
